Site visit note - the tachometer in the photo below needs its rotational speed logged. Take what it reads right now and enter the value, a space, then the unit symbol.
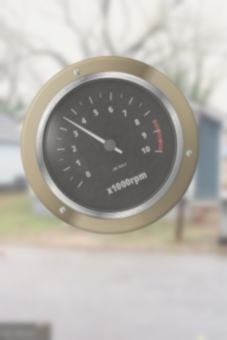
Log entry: 3500 rpm
